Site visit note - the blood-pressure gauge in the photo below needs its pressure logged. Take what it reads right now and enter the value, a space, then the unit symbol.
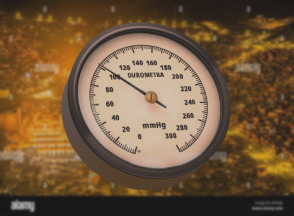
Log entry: 100 mmHg
